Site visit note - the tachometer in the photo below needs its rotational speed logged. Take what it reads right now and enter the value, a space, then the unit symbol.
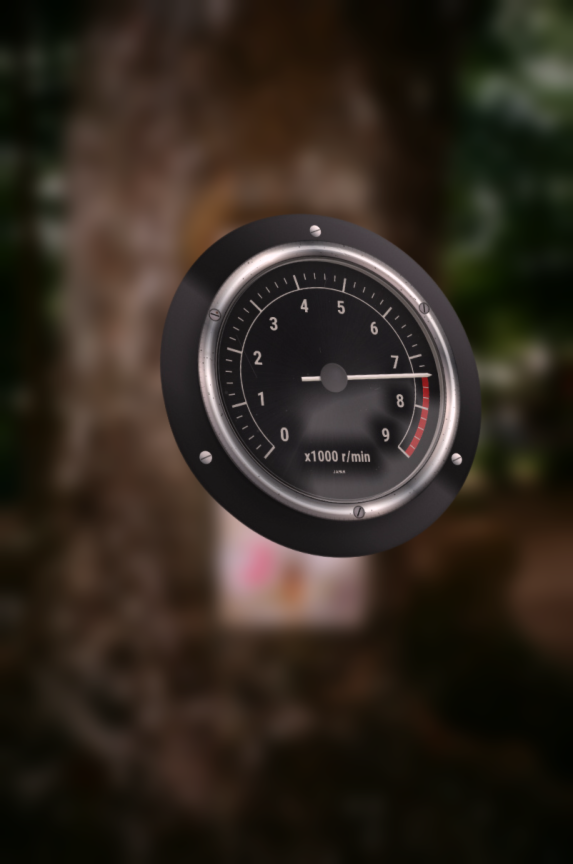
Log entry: 7400 rpm
